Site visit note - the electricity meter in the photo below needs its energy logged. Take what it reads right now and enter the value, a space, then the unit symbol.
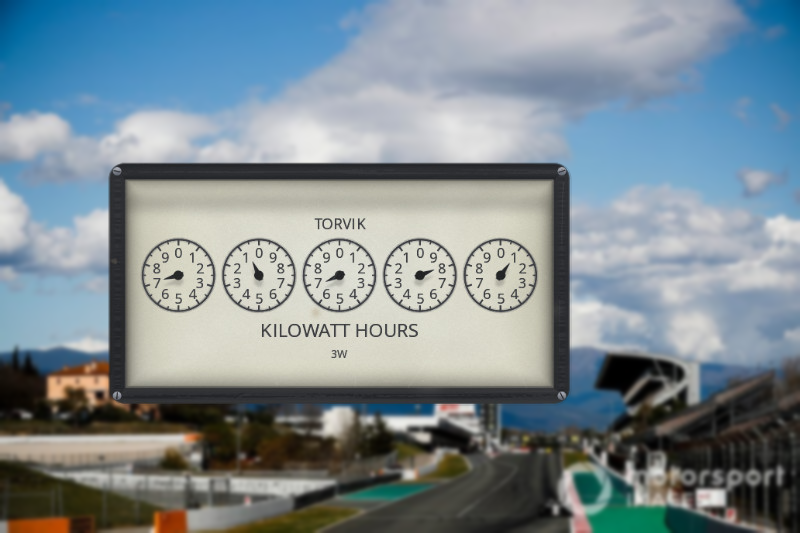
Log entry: 70681 kWh
